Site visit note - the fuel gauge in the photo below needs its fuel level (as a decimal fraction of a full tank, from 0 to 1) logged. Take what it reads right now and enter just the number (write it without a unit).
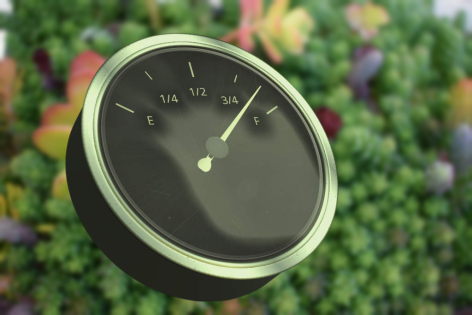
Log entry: 0.875
